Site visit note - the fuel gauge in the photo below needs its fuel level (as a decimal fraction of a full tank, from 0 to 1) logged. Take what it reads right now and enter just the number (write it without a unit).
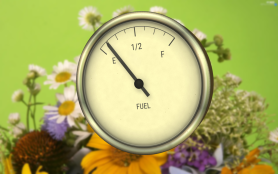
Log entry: 0.125
